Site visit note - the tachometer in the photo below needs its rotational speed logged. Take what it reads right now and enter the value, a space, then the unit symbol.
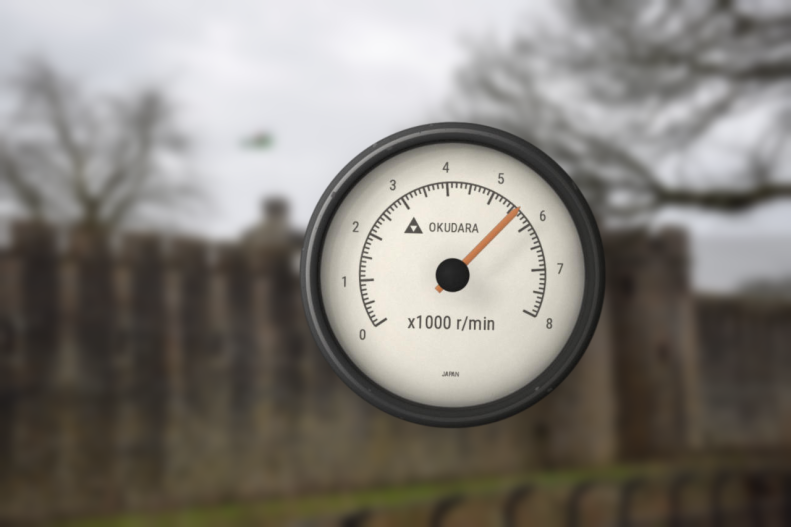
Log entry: 5600 rpm
